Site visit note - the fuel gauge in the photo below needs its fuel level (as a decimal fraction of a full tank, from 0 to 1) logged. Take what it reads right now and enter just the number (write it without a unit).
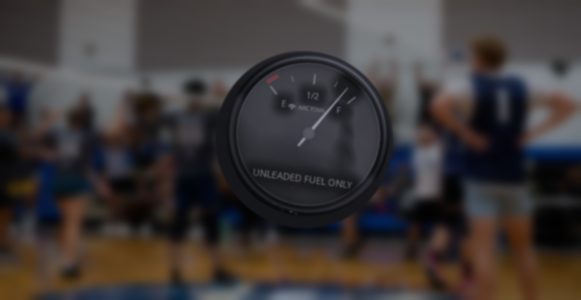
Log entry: 0.875
